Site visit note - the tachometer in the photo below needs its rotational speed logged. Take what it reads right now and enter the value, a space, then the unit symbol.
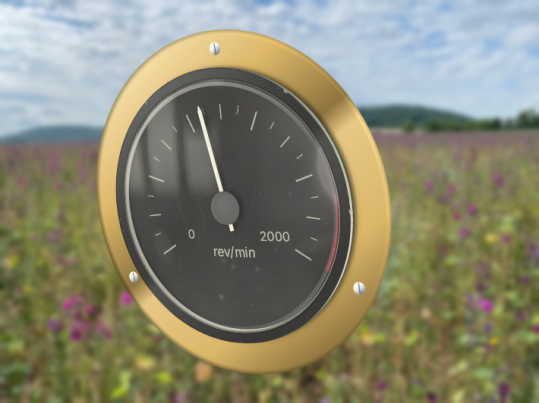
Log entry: 900 rpm
